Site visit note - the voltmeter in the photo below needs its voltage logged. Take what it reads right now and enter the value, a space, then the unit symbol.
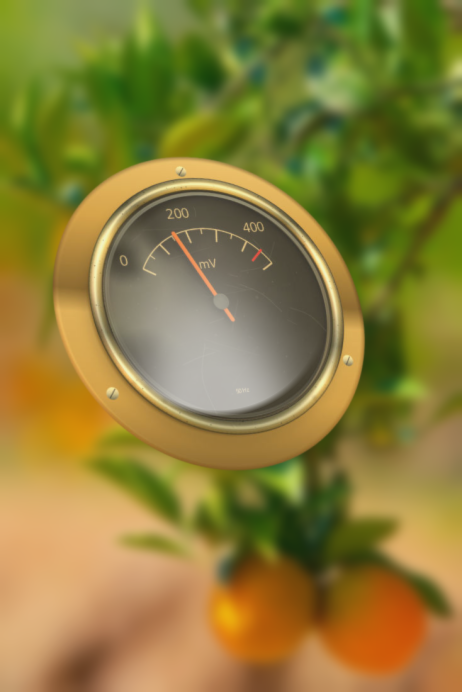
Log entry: 150 mV
